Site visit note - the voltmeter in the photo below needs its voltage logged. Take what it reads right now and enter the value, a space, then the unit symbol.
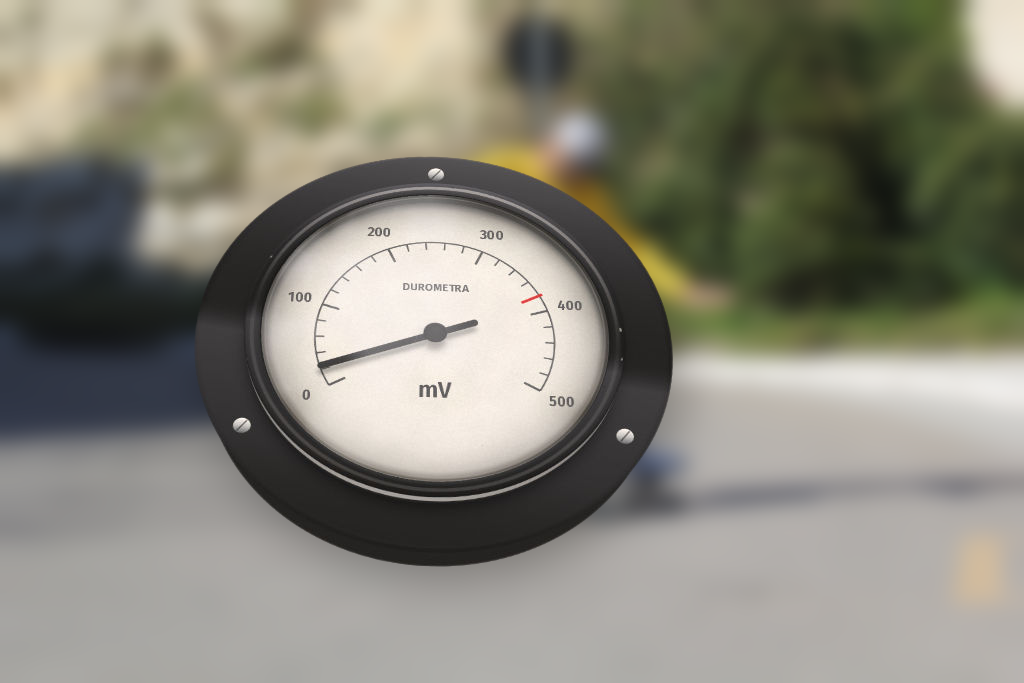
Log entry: 20 mV
